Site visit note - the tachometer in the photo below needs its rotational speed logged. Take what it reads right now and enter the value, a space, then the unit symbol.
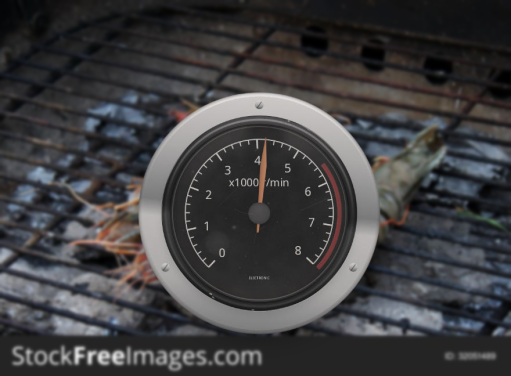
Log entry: 4200 rpm
